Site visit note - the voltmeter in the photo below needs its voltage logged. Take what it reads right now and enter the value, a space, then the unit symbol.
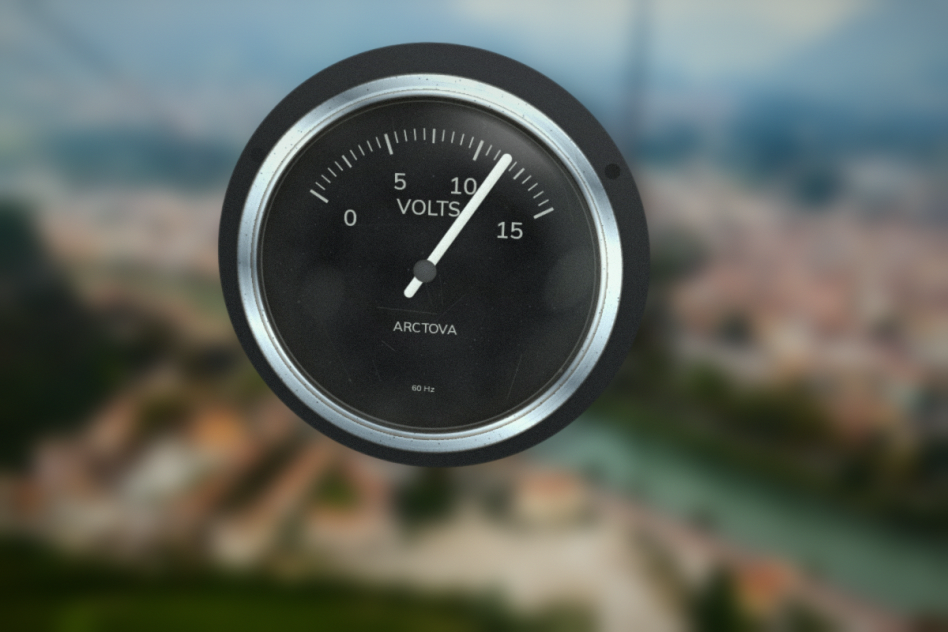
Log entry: 11.5 V
